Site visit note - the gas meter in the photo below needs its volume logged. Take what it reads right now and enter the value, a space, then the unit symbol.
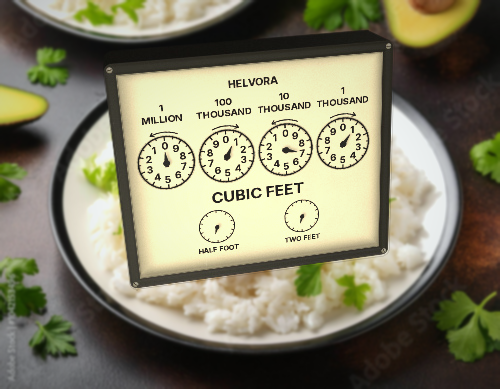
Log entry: 7100 ft³
